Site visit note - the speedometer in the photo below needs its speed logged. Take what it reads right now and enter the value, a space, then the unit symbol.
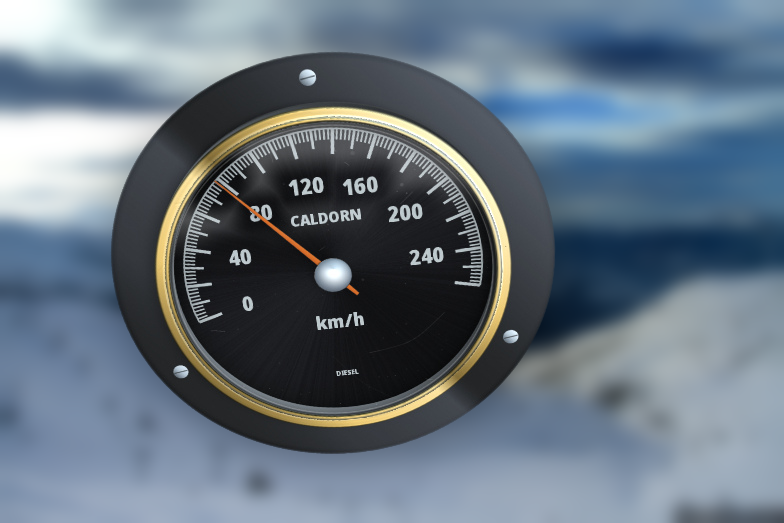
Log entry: 80 km/h
